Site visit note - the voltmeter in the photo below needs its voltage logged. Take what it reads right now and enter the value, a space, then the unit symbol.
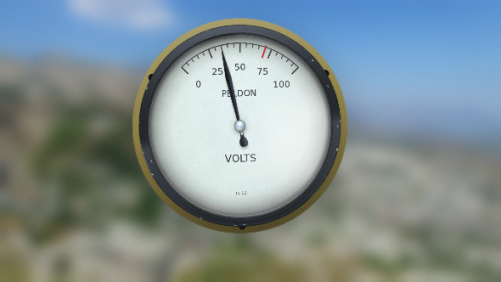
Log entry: 35 V
